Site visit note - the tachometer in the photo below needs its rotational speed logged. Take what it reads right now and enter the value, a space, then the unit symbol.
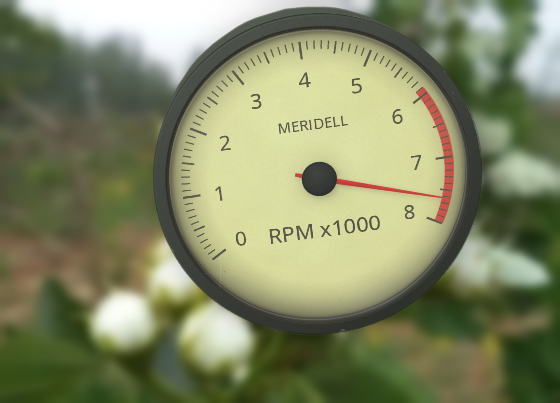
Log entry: 7600 rpm
